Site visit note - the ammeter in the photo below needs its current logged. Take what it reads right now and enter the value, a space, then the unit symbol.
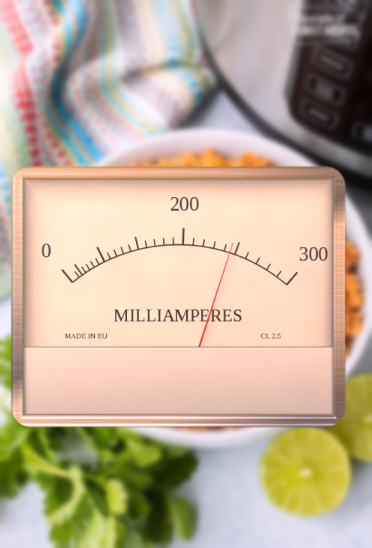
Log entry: 245 mA
